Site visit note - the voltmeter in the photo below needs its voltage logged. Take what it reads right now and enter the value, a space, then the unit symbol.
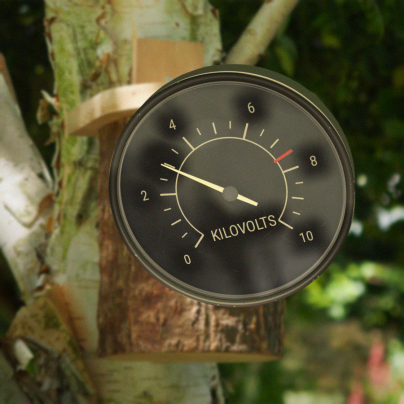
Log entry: 3 kV
